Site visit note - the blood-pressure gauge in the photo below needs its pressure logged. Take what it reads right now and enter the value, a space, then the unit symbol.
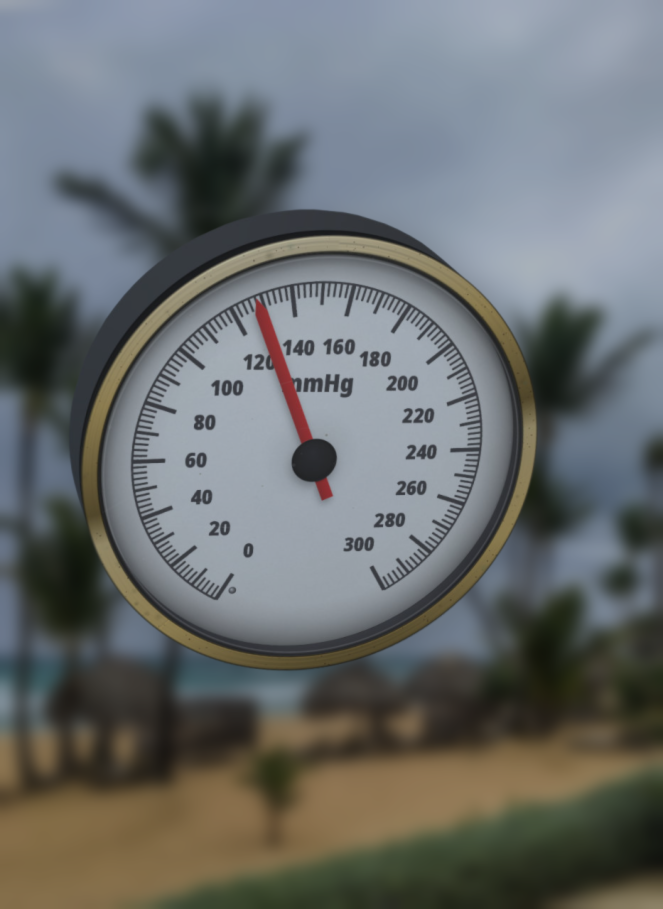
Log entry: 128 mmHg
